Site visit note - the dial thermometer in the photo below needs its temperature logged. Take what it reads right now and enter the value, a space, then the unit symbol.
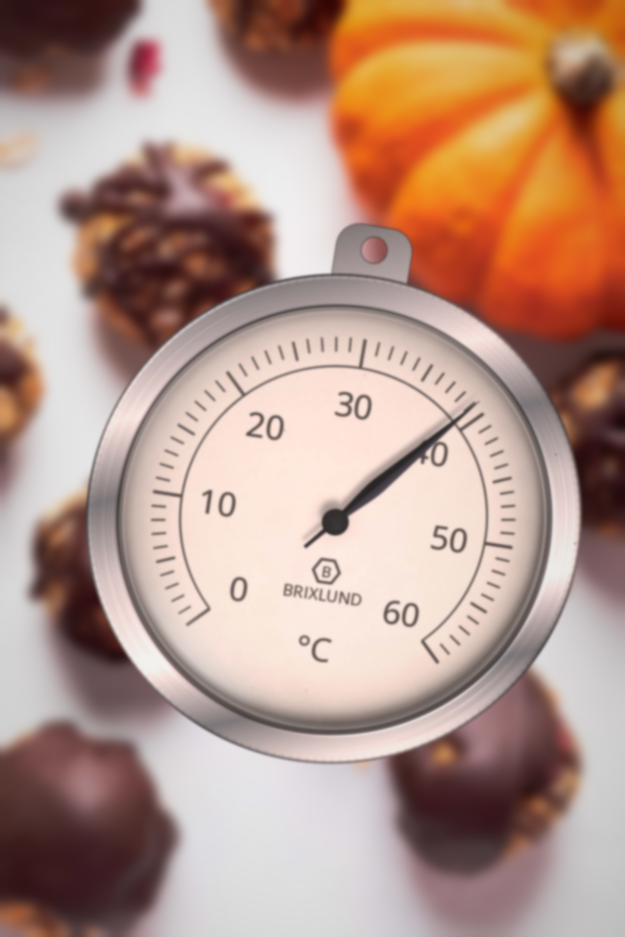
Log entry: 39 °C
